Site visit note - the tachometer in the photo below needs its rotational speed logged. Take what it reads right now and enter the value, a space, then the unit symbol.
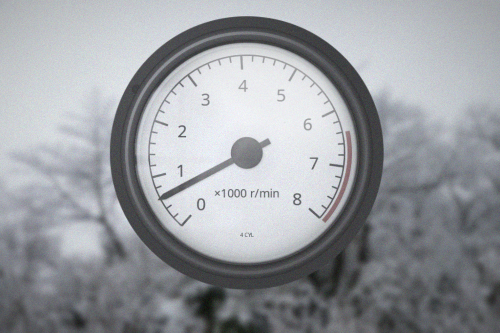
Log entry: 600 rpm
